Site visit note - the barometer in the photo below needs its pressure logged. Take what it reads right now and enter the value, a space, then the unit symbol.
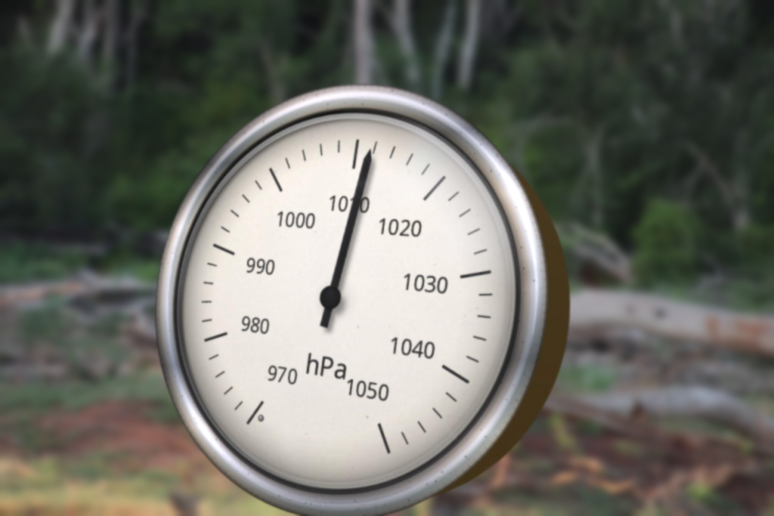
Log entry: 1012 hPa
